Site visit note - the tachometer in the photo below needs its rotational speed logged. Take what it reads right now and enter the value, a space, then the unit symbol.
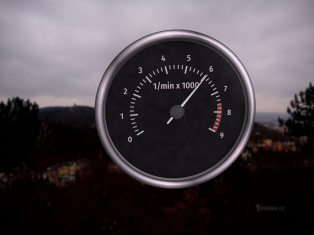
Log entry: 6000 rpm
